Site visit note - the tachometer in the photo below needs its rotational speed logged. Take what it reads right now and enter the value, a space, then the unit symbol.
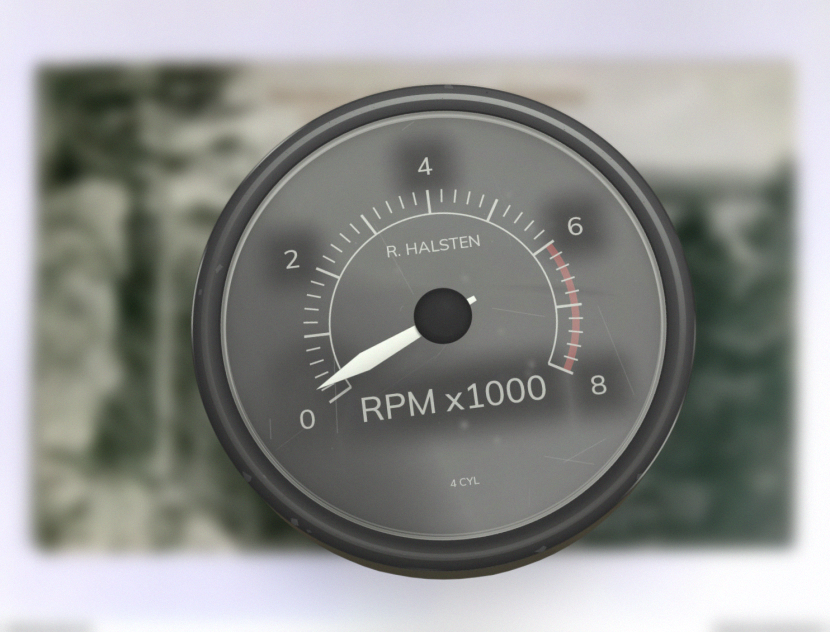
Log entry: 200 rpm
